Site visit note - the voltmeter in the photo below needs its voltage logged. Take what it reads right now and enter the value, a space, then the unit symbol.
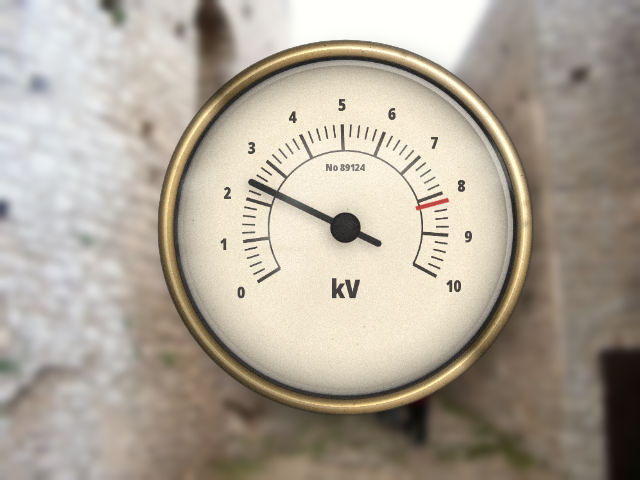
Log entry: 2.4 kV
